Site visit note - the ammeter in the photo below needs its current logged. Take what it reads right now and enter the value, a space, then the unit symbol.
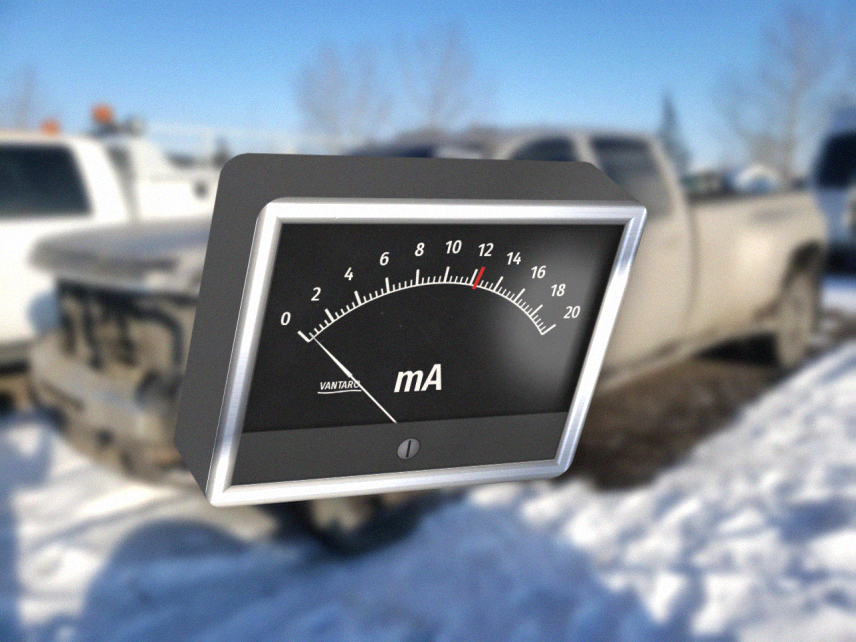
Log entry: 0.4 mA
